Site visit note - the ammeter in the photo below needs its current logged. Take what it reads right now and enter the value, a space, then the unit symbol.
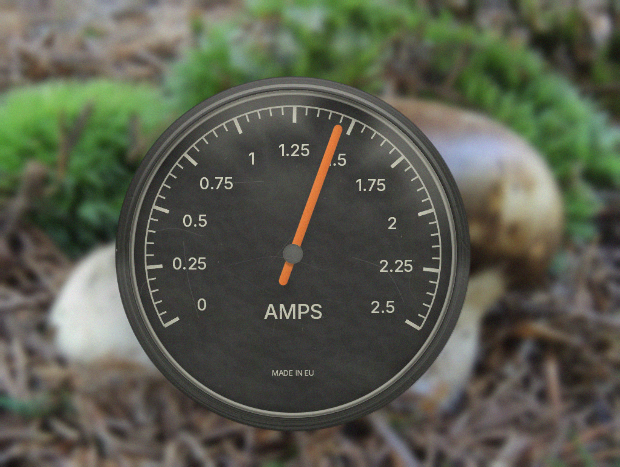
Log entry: 1.45 A
